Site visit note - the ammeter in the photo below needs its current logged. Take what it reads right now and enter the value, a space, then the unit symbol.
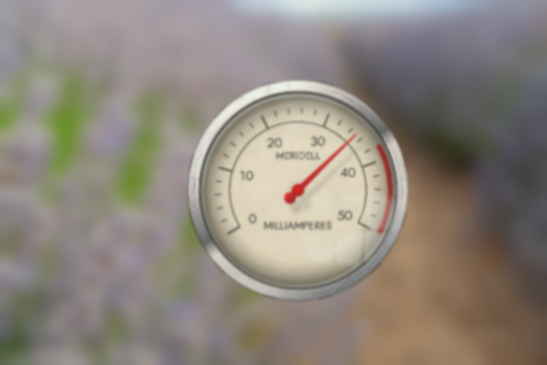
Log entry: 35 mA
